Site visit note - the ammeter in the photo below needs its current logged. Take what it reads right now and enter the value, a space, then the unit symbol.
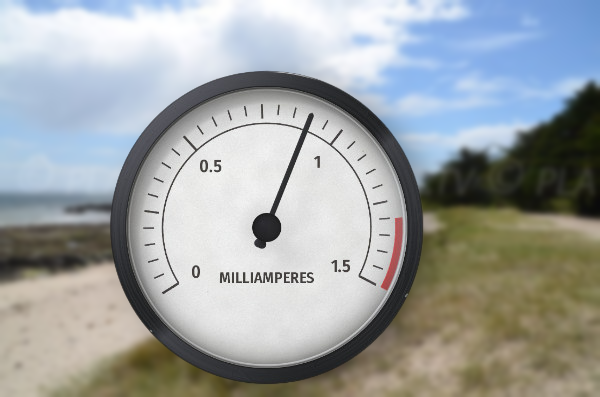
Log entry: 0.9 mA
